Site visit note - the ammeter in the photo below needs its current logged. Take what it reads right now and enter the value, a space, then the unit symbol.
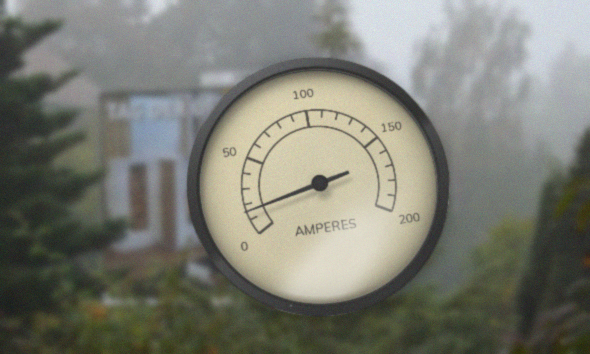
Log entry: 15 A
